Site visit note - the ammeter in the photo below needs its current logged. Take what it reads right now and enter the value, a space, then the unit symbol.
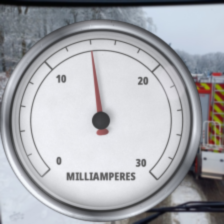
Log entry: 14 mA
